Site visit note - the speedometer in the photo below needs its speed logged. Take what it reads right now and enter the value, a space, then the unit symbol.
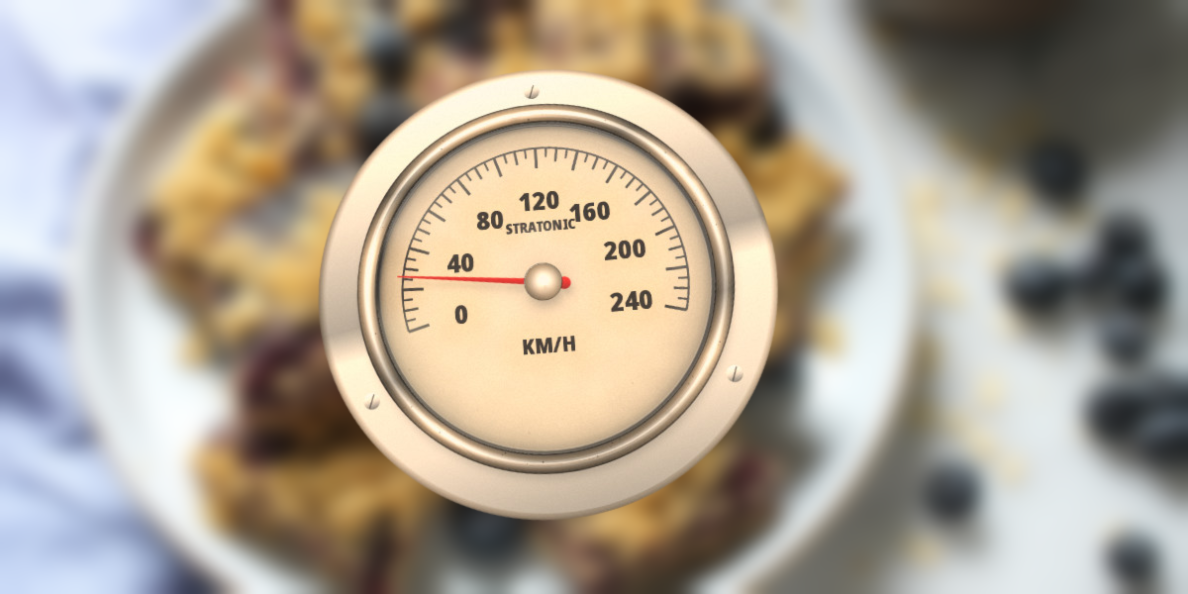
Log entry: 25 km/h
